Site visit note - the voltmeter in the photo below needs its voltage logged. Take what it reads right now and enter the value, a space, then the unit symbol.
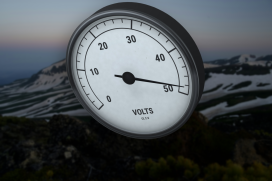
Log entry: 48 V
